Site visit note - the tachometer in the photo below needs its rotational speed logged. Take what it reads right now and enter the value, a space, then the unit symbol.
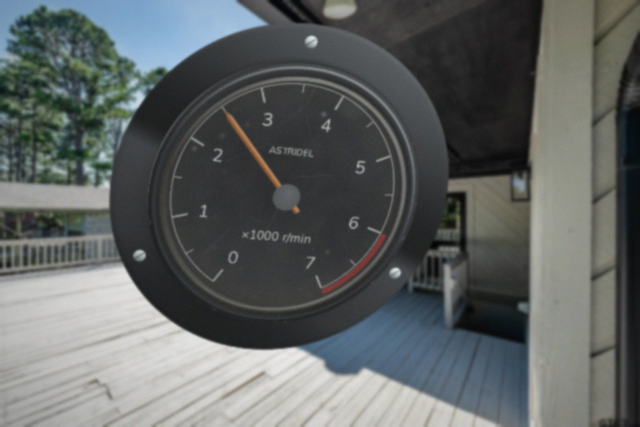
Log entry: 2500 rpm
